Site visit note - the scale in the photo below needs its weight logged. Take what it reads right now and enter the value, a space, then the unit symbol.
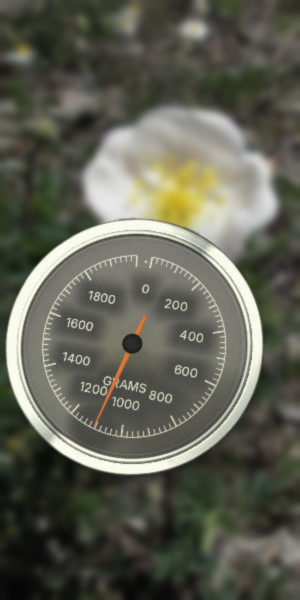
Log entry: 1100 g
